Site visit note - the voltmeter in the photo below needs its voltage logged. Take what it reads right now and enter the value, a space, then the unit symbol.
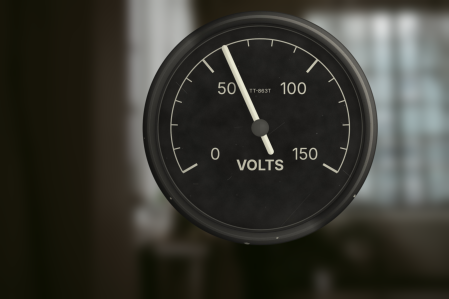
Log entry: 60 V
